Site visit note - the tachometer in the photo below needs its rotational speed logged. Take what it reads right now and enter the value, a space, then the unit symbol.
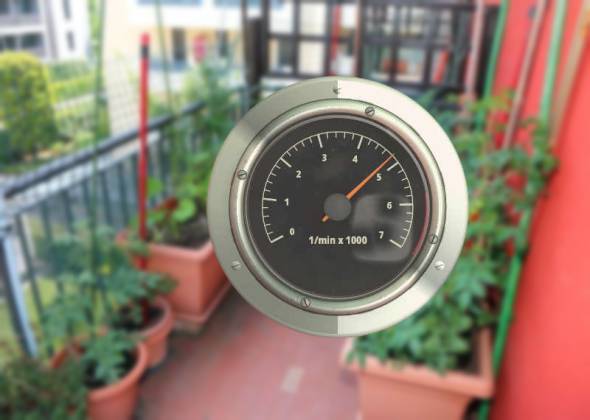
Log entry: 4800 rpm
